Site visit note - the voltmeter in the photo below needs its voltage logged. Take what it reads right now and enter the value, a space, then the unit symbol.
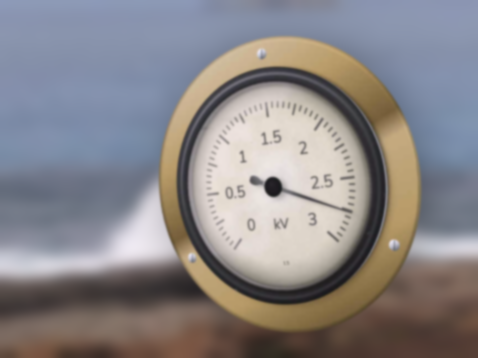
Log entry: 2.75 kV
